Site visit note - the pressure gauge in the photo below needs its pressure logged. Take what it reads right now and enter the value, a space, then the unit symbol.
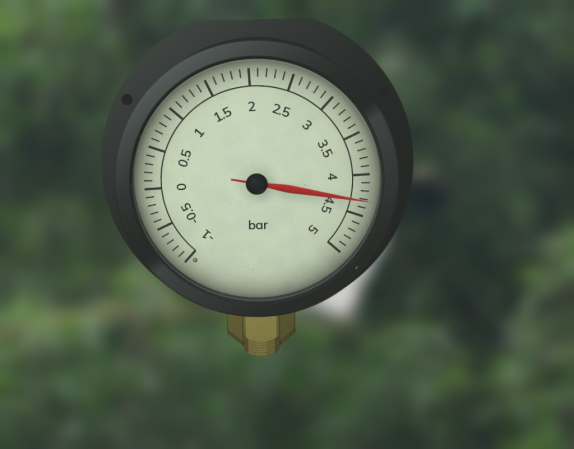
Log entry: 4.3 bar
